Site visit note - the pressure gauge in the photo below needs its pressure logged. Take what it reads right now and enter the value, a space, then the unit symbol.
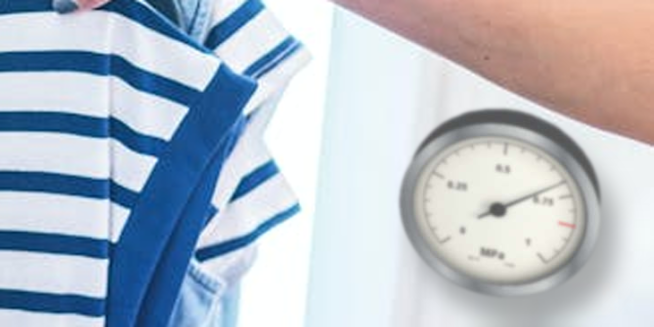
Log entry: 0.7 MPa
